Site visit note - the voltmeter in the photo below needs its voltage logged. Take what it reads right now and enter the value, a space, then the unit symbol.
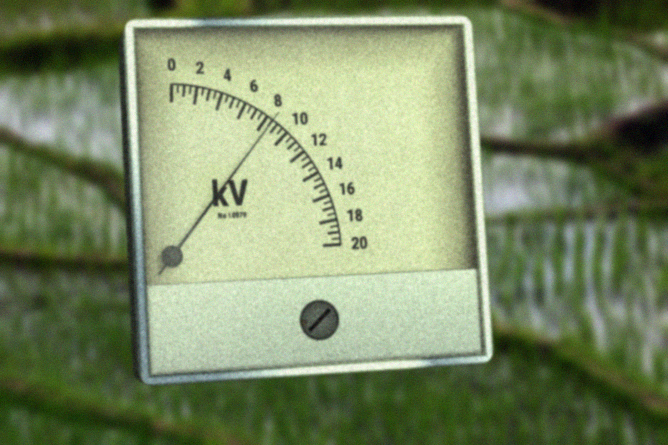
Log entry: 8.5 kV
